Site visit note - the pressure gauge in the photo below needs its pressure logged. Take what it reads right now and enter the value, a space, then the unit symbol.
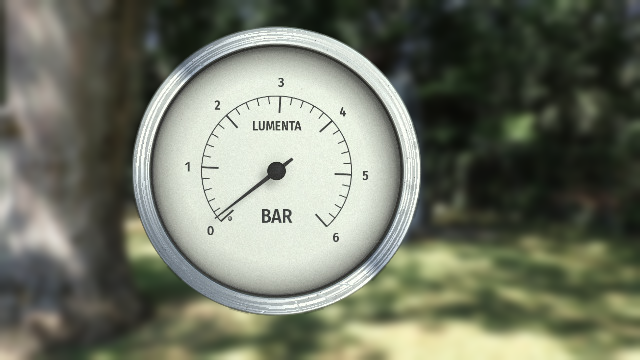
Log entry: 0.1 bar
